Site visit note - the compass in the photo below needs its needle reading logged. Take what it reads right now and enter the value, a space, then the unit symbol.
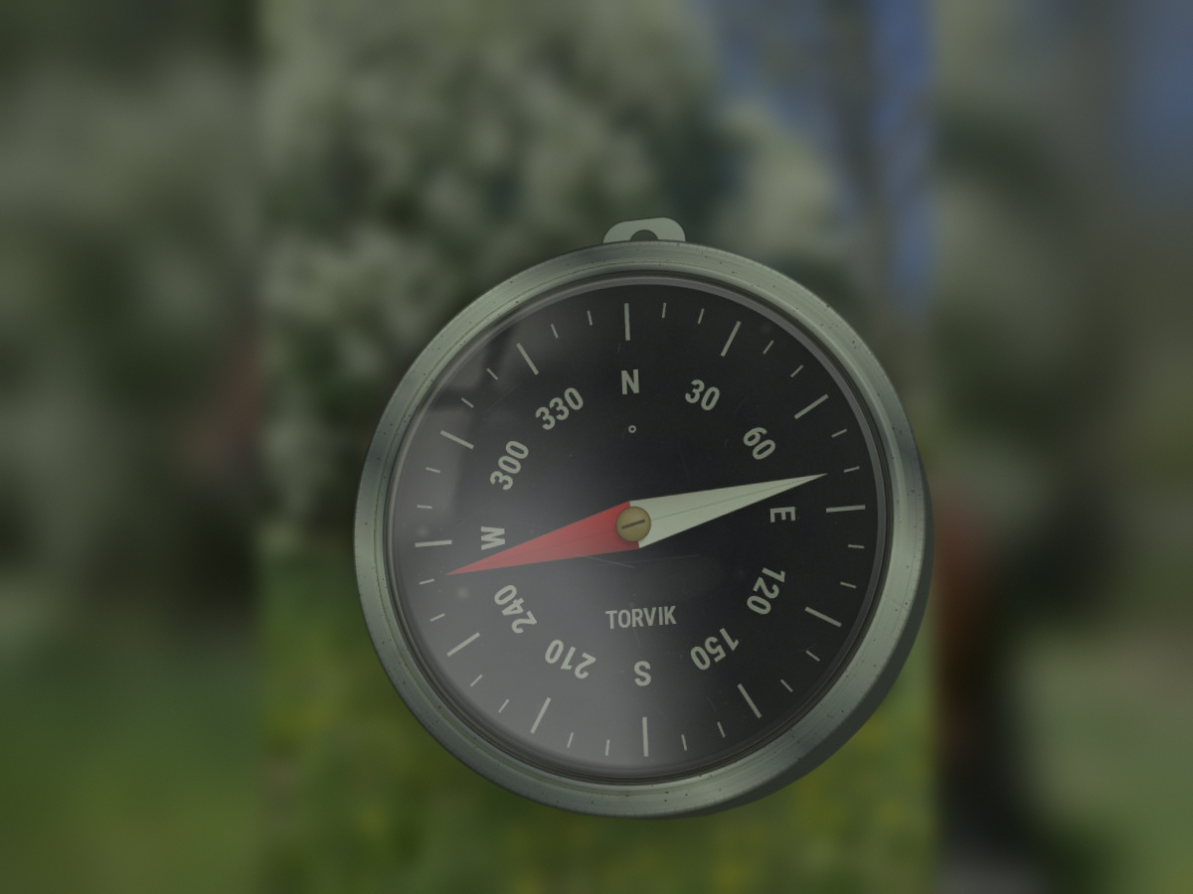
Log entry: 260 °
